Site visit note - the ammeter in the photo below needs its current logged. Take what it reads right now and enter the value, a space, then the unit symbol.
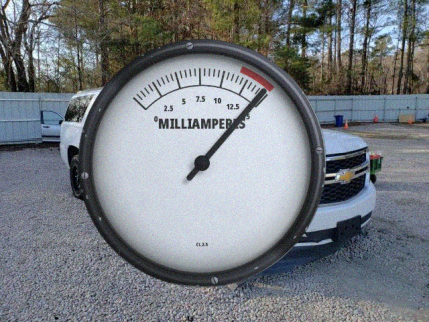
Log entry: 14.5 mA
